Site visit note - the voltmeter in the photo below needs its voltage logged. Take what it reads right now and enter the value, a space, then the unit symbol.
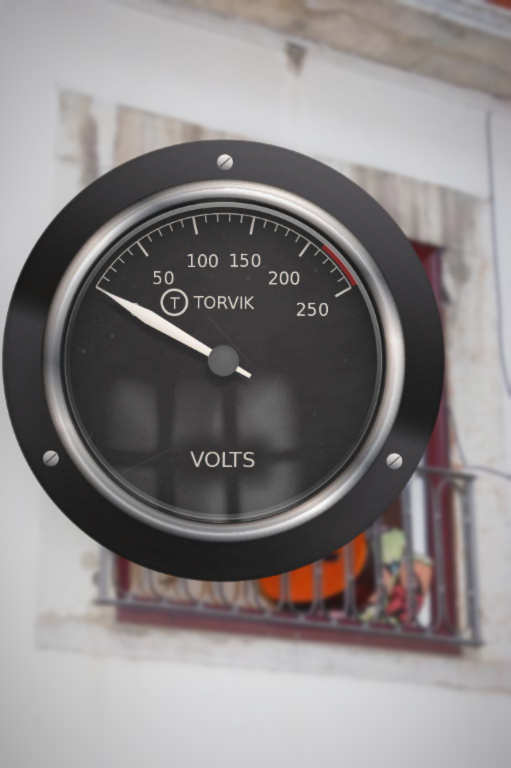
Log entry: 0 V
